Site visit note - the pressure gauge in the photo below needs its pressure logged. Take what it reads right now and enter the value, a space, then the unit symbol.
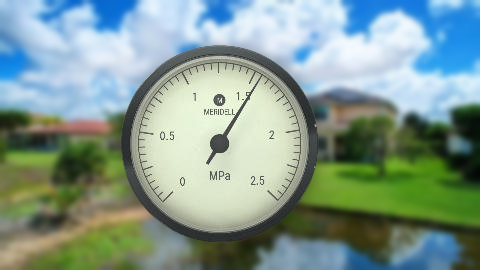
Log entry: 1.55 MPa
